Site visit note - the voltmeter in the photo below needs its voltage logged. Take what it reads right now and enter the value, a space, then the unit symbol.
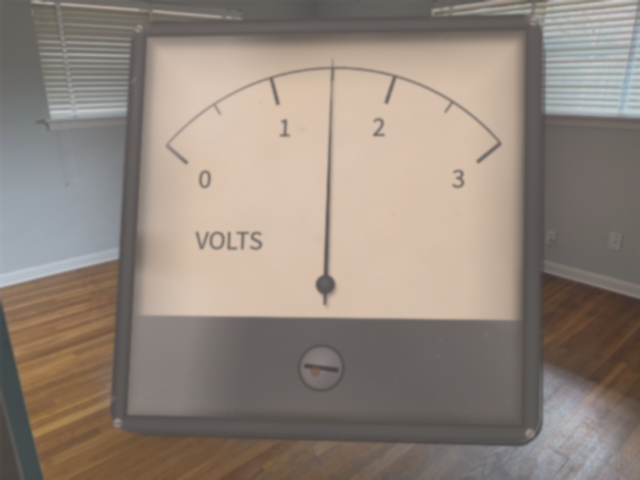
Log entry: 1.5 V
